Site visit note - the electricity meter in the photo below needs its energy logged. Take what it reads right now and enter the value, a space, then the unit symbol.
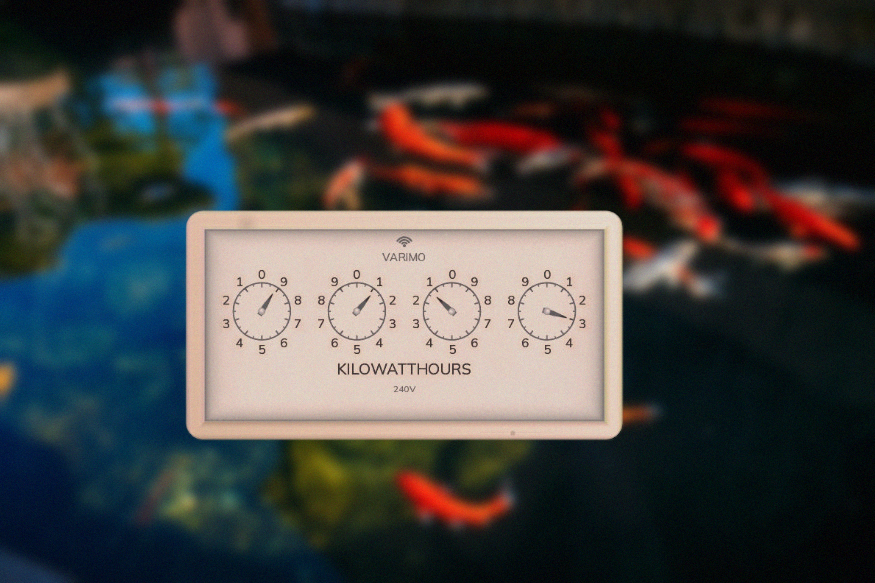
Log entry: 9113 kWh
